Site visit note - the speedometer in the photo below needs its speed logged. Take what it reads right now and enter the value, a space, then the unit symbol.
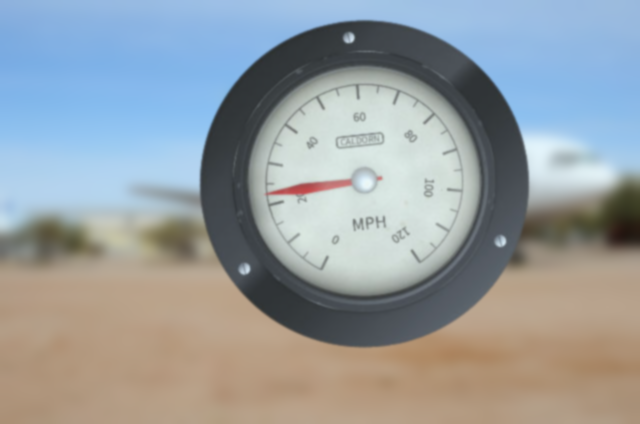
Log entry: 22.5 mph
